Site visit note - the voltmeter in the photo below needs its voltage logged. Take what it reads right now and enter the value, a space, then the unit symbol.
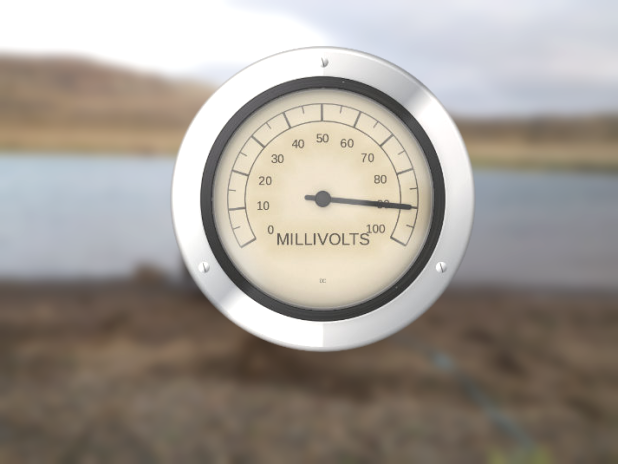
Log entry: 90 mV
